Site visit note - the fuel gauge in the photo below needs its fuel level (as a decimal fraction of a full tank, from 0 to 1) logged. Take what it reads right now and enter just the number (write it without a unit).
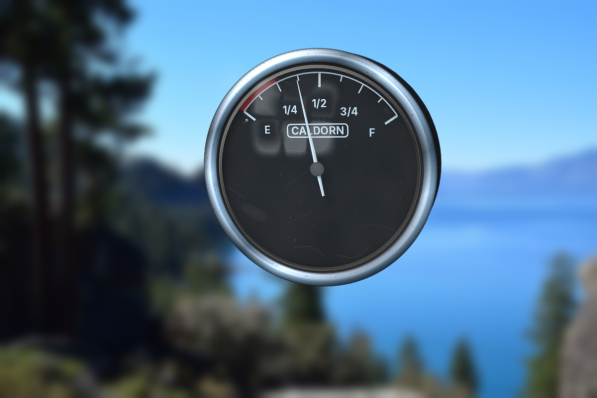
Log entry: 0.375
